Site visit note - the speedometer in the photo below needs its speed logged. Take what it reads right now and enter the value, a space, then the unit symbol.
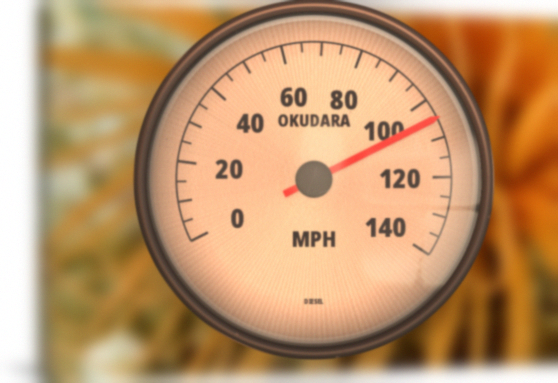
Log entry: 105 mph
